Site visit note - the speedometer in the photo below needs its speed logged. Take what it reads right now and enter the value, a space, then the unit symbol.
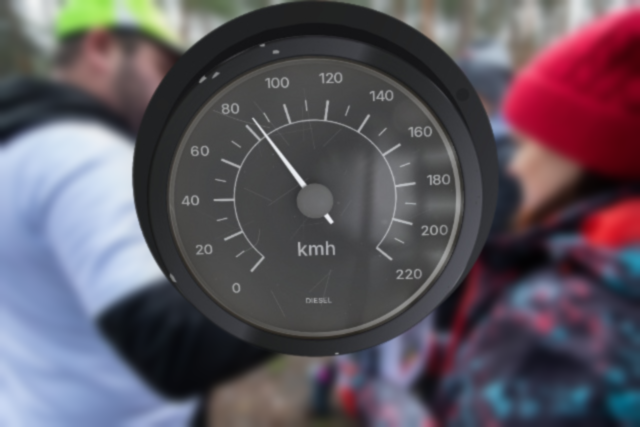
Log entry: 85 km/h
